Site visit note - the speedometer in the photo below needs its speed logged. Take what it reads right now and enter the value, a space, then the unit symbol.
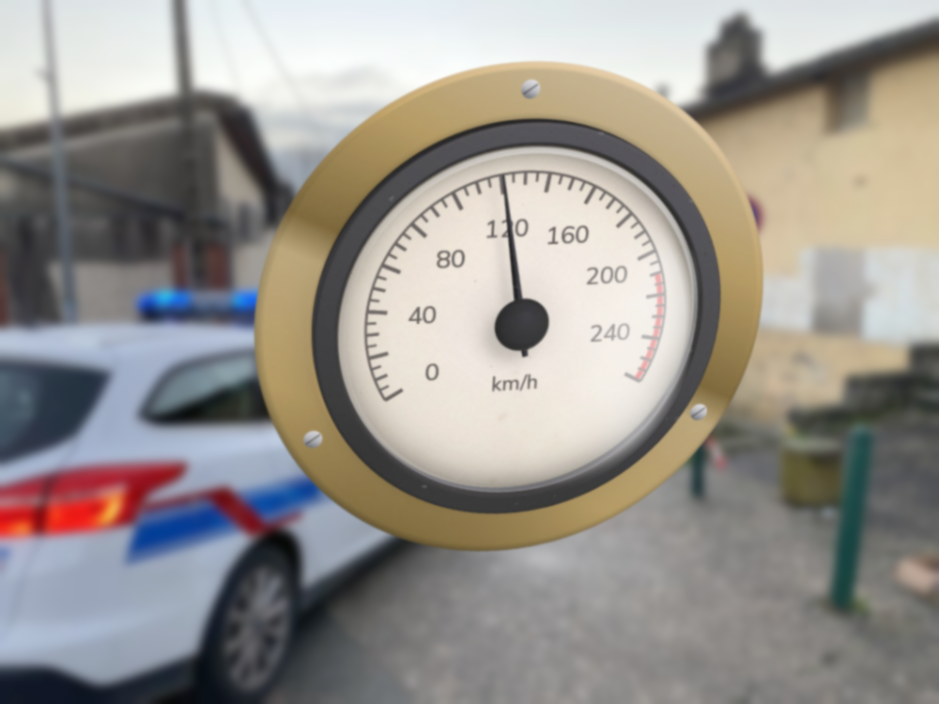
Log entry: 120 km/h
